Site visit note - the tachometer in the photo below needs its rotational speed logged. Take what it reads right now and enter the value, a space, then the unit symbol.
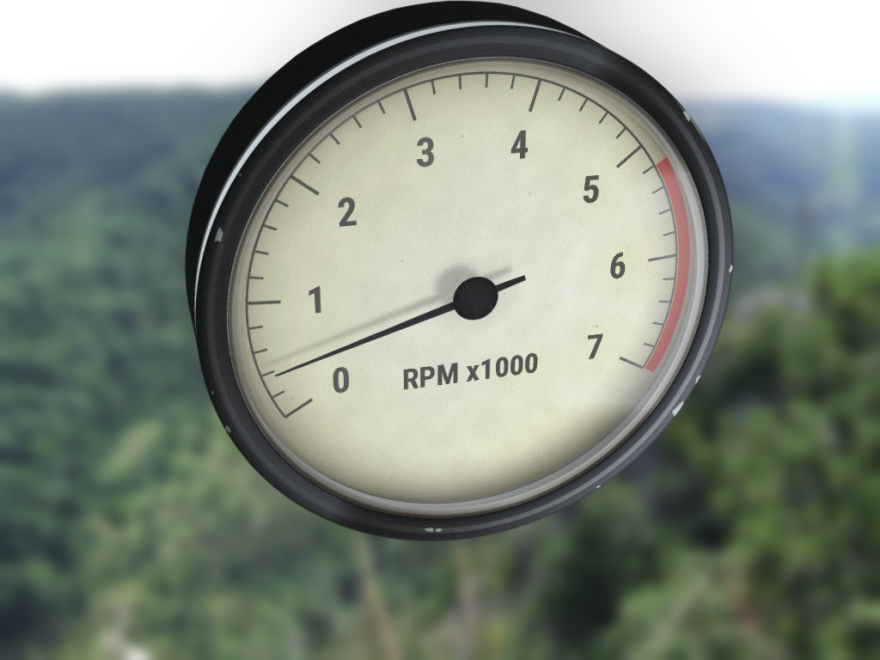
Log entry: 400 rpm
